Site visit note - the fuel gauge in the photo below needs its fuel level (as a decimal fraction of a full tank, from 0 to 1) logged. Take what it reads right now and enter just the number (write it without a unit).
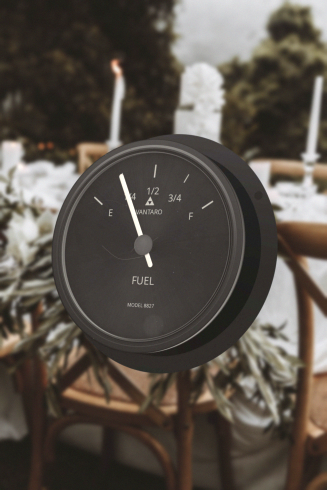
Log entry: 0.25
